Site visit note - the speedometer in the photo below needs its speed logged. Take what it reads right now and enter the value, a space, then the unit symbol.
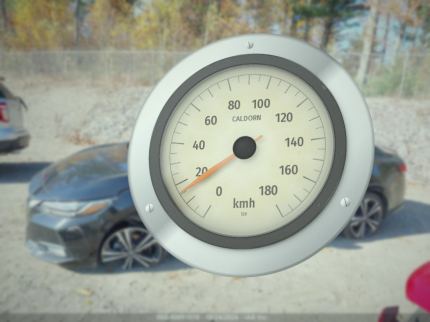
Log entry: 15 km/h
